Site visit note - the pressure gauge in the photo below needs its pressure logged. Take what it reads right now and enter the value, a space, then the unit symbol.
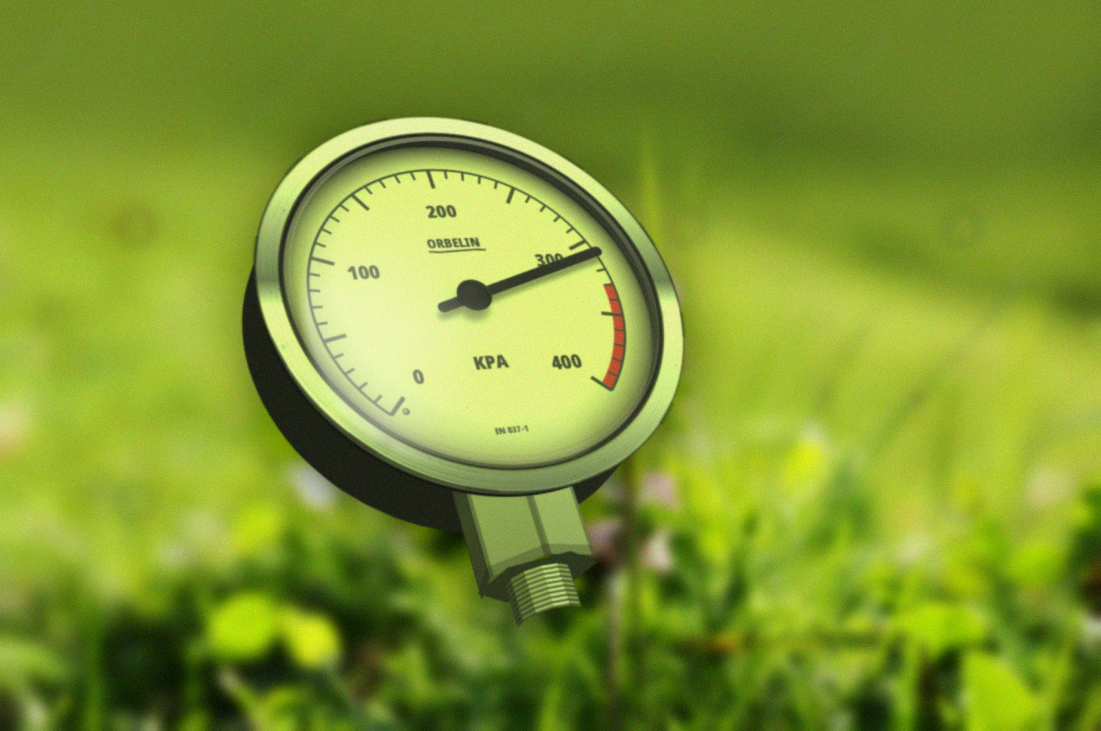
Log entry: 310 kPa
